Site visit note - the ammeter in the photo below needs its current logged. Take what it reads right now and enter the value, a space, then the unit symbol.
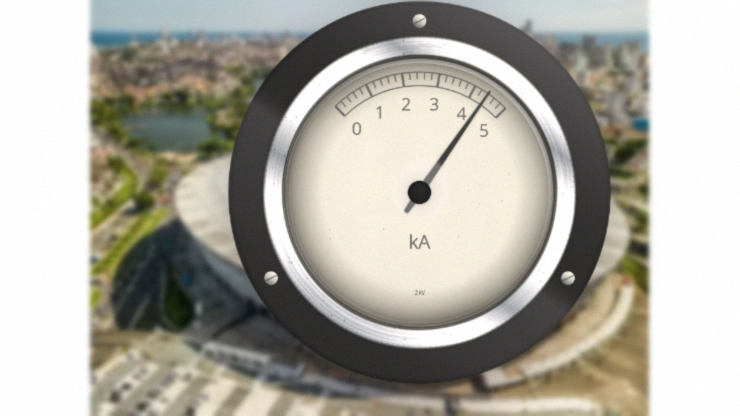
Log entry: 4.4 kA
